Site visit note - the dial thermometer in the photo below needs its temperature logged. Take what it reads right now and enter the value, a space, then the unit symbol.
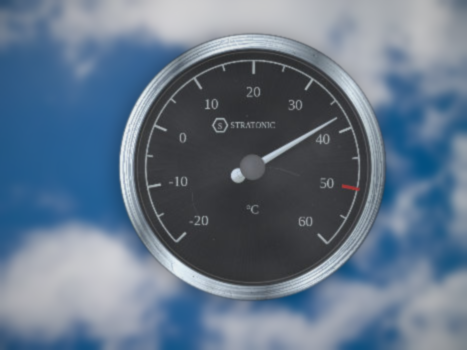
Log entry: 37.5 °C
